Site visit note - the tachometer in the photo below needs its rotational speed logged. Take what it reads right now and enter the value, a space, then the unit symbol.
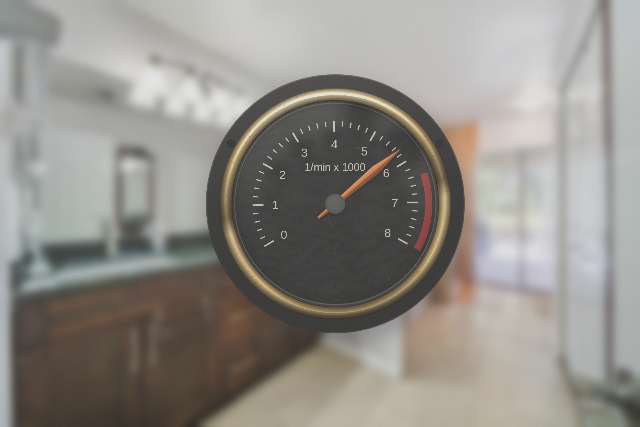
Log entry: 5700 rpm
